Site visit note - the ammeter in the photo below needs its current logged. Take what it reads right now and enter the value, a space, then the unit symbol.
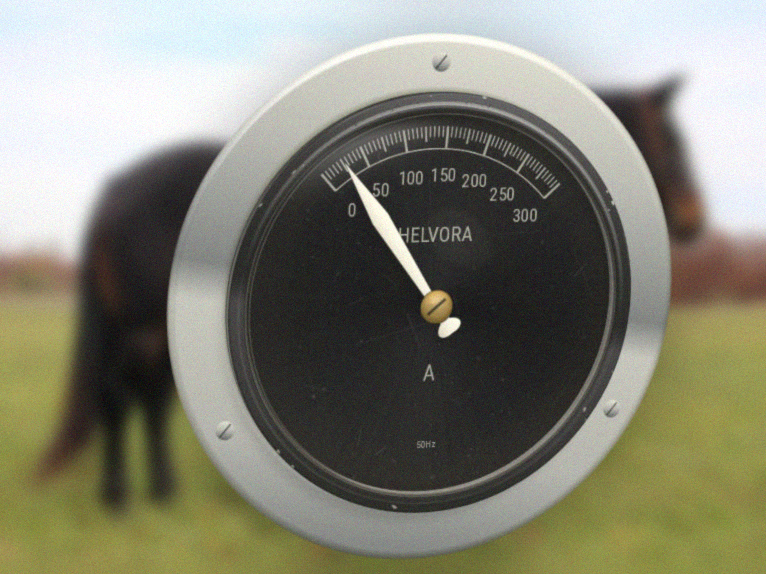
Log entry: 25 A
